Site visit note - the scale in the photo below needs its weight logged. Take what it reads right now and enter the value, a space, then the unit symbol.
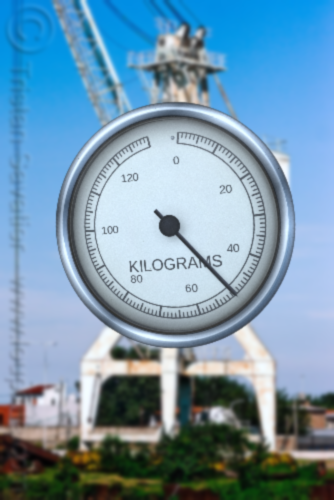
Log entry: 50 kg
